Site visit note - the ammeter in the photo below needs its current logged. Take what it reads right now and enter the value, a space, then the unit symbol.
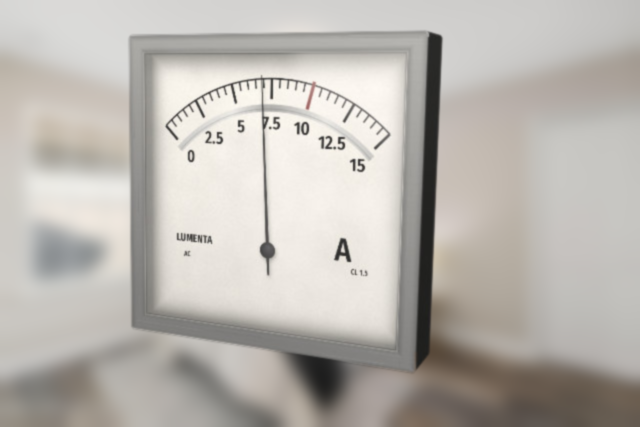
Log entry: 7 A
